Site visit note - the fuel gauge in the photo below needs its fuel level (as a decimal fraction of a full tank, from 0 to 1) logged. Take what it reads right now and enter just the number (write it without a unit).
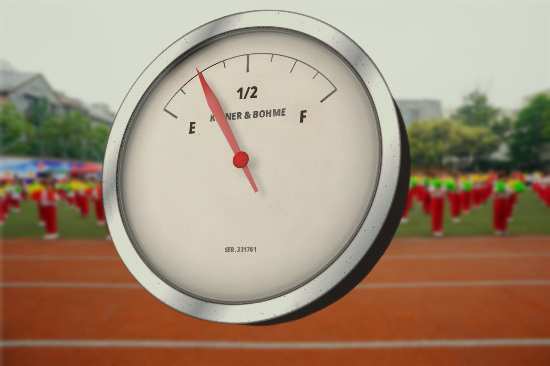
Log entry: 0.25
